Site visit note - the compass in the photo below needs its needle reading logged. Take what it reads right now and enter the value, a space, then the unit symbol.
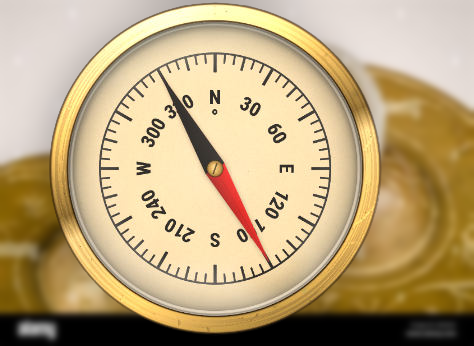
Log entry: 150 °
